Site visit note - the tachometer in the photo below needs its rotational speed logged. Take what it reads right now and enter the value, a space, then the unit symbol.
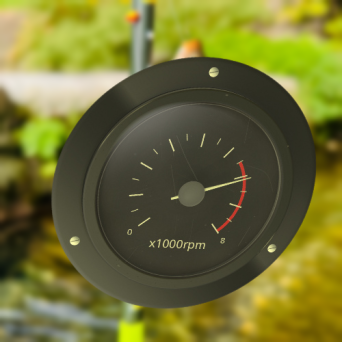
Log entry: 6000 rpm
